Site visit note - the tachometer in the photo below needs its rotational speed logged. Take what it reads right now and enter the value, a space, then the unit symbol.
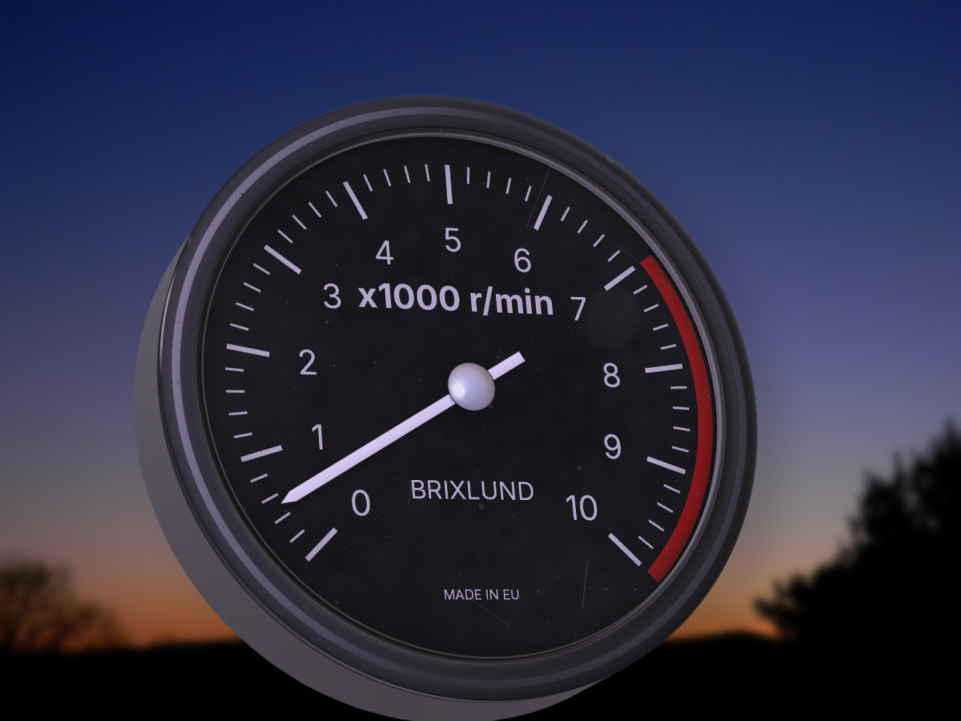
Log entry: 500 rpm
